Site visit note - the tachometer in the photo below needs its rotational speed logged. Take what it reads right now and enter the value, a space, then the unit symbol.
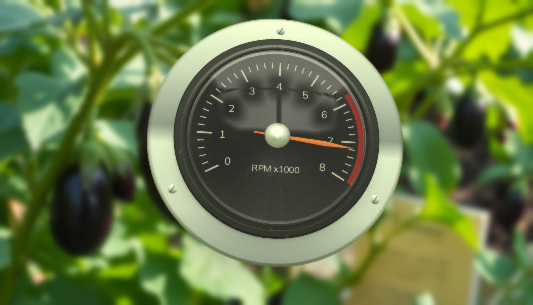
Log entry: 7200 rpm
